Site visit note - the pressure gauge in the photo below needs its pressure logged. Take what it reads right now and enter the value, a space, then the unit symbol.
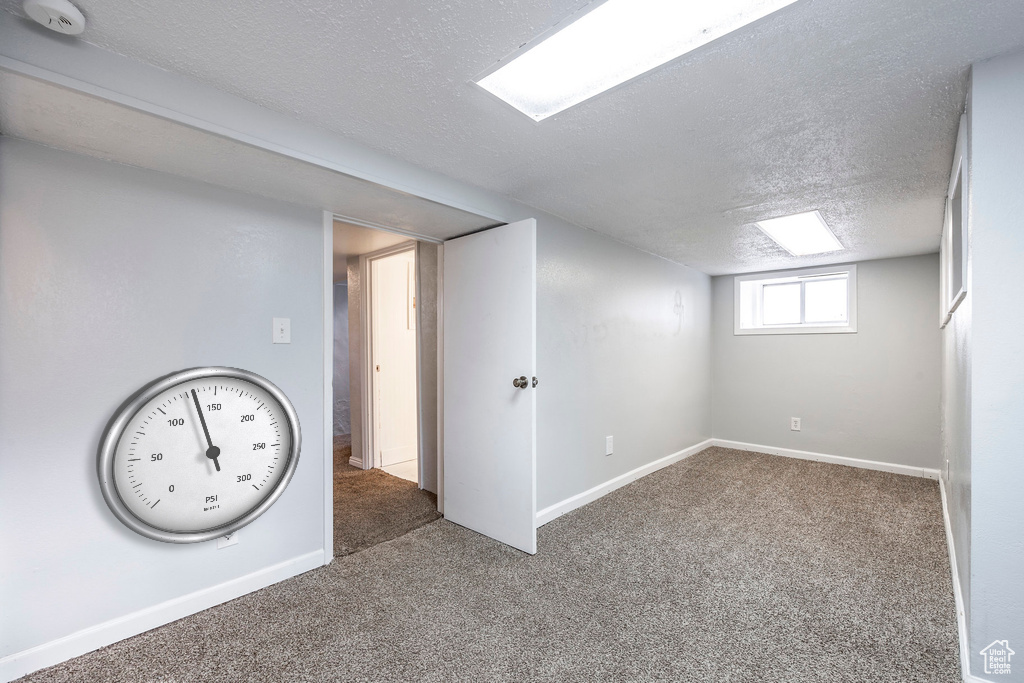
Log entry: 130 psi
